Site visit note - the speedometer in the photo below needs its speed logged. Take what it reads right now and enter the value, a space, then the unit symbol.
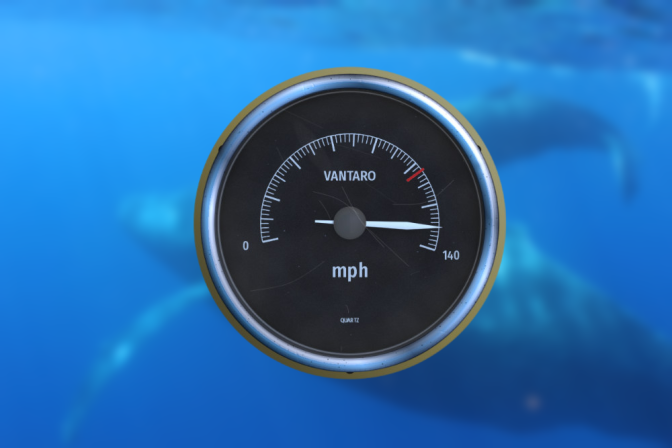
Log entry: 130 mph
